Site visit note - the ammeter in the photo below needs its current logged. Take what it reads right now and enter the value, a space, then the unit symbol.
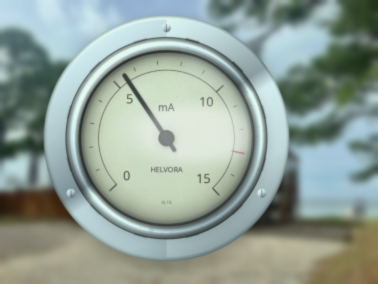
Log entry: 5.5 mA
